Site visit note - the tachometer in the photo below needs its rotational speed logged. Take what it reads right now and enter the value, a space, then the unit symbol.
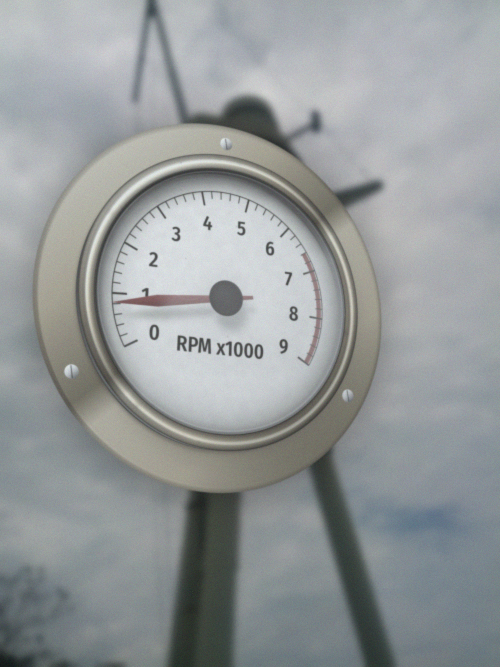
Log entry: 800 rpm
